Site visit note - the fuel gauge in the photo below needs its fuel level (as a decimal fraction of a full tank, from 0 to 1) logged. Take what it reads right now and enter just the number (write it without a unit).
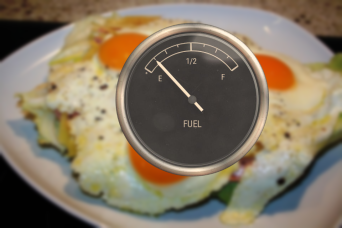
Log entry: 0.125
